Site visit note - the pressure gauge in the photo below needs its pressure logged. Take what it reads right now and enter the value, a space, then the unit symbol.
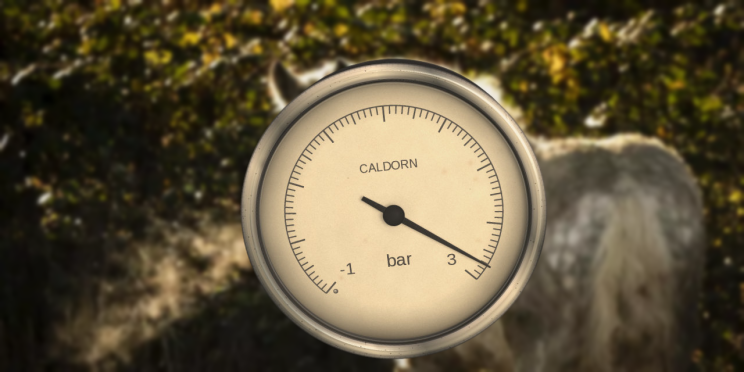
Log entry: 2.85 bar
